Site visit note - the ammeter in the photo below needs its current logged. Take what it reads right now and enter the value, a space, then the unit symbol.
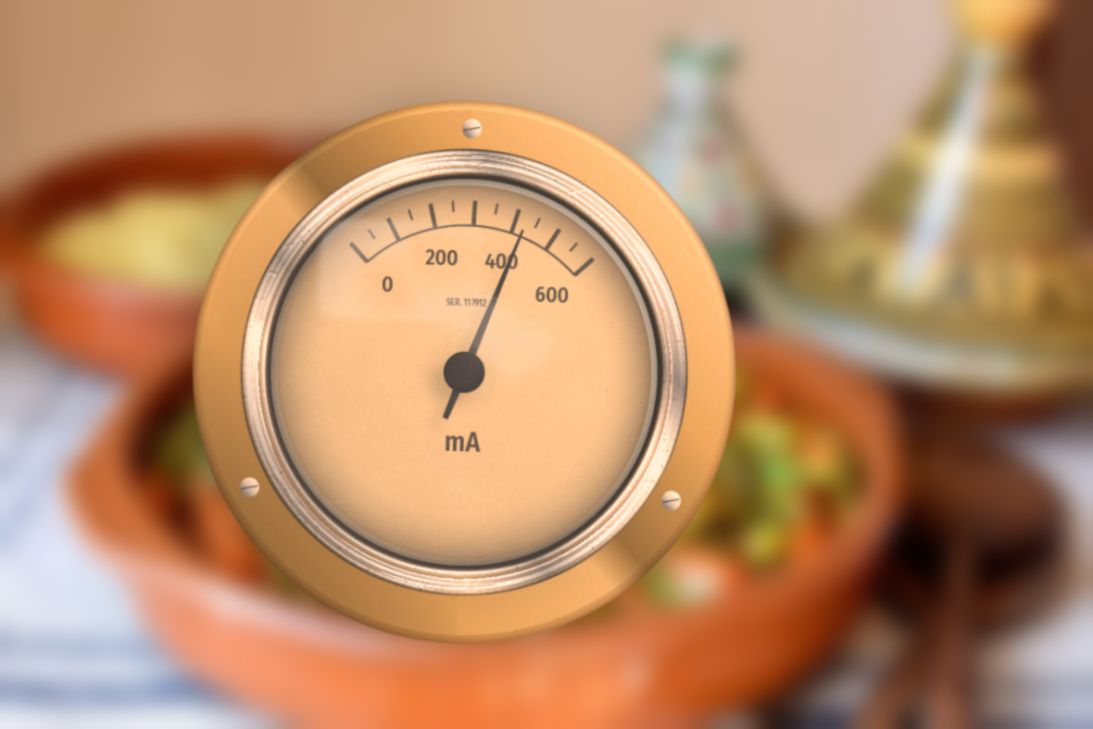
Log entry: 425 mA
